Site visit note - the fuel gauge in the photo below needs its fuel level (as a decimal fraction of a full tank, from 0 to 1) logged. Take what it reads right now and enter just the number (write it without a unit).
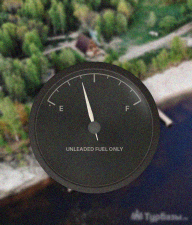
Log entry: 0.375
